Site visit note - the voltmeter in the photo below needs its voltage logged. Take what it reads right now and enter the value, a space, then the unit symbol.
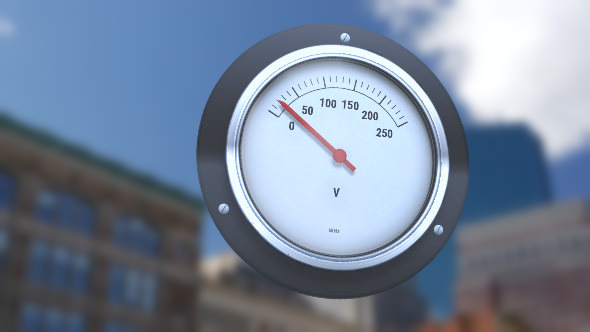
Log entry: 20 V
